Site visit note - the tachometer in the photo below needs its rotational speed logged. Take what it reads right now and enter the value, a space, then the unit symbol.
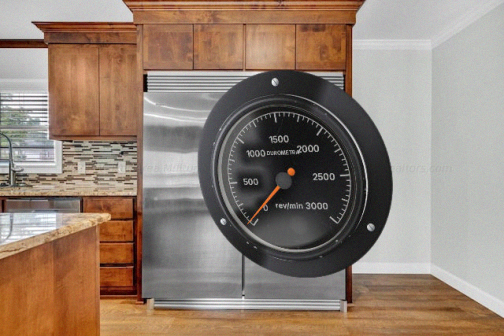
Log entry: 50 rpm
